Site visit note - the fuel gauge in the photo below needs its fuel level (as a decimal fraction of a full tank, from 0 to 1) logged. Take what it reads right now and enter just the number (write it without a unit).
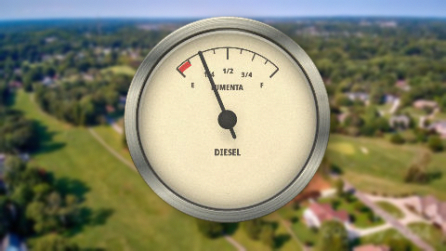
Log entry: 0.25
